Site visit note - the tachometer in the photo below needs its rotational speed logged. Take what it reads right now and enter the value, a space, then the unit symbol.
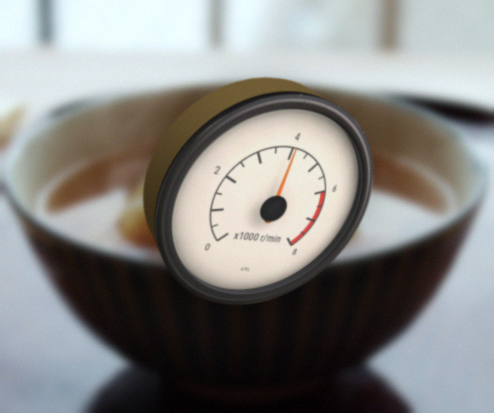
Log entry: 4000 rpm
